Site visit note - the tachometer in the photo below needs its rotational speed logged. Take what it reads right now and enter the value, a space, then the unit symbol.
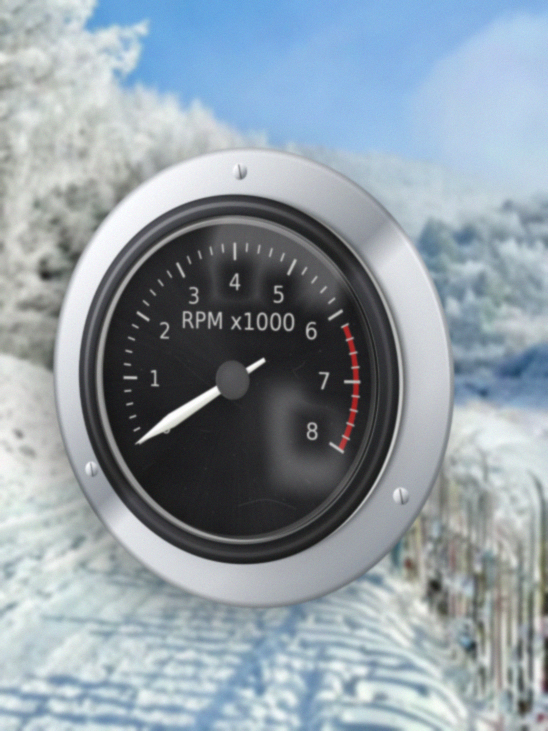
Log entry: 0 rpm
